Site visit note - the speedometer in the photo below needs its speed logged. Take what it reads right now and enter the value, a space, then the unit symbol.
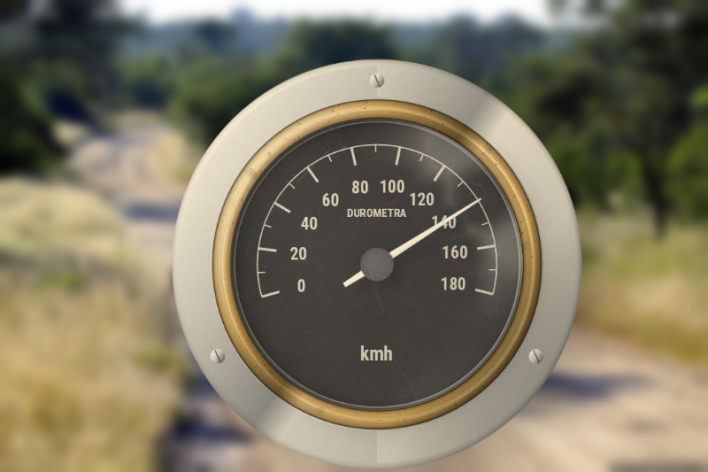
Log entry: 140 km/h
